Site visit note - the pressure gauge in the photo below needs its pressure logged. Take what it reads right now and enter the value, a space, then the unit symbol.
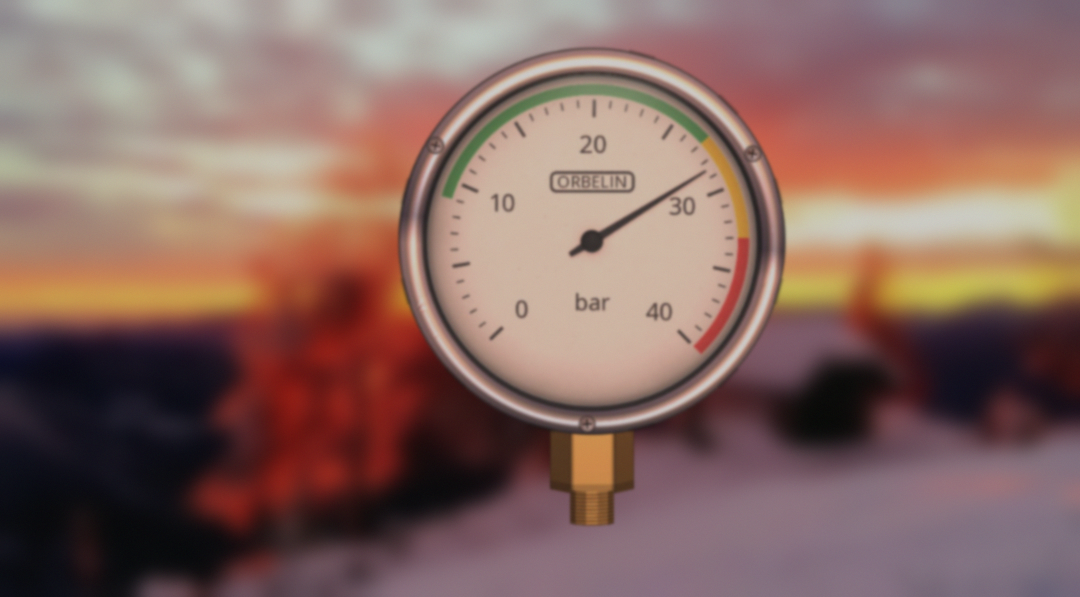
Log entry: 28.5 bar
